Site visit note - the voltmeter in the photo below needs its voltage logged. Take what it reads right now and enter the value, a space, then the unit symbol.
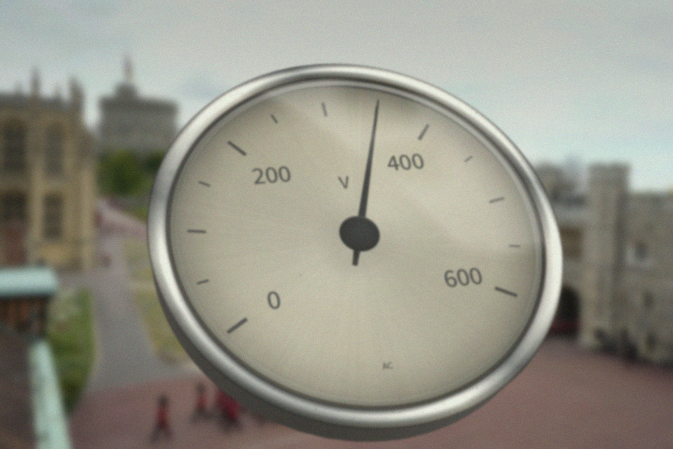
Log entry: 350 V
